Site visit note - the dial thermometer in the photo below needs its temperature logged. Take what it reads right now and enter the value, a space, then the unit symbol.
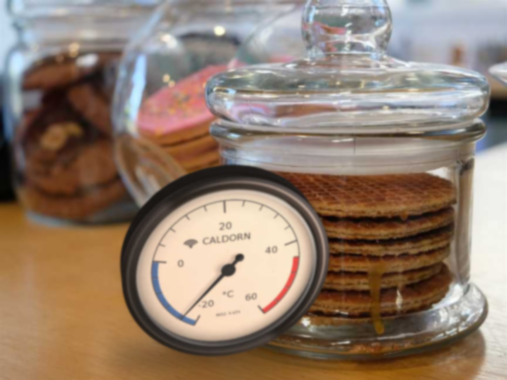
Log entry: -16 °C
